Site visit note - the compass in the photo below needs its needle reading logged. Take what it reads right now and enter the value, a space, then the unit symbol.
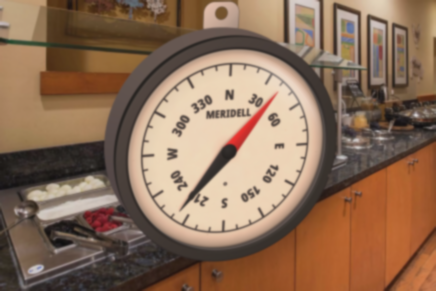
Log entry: 40 °
